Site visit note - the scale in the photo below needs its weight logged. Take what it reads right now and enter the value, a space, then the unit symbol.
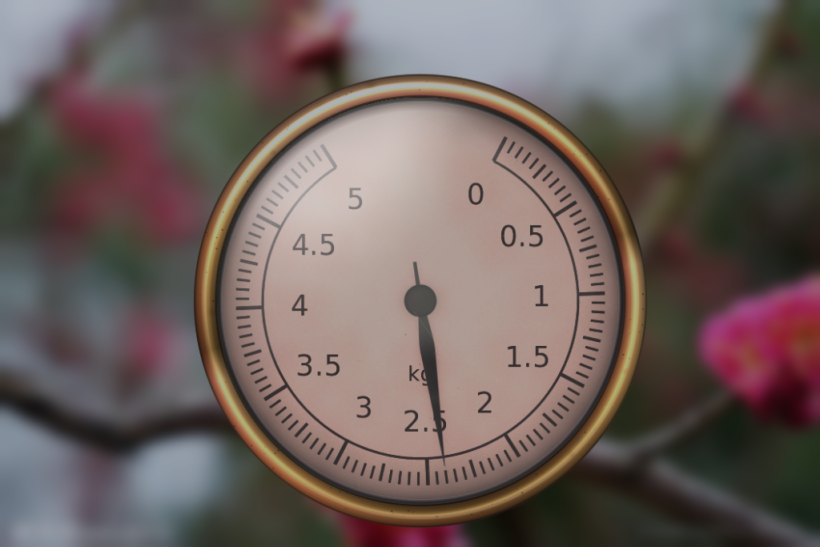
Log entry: 2.4 kg
